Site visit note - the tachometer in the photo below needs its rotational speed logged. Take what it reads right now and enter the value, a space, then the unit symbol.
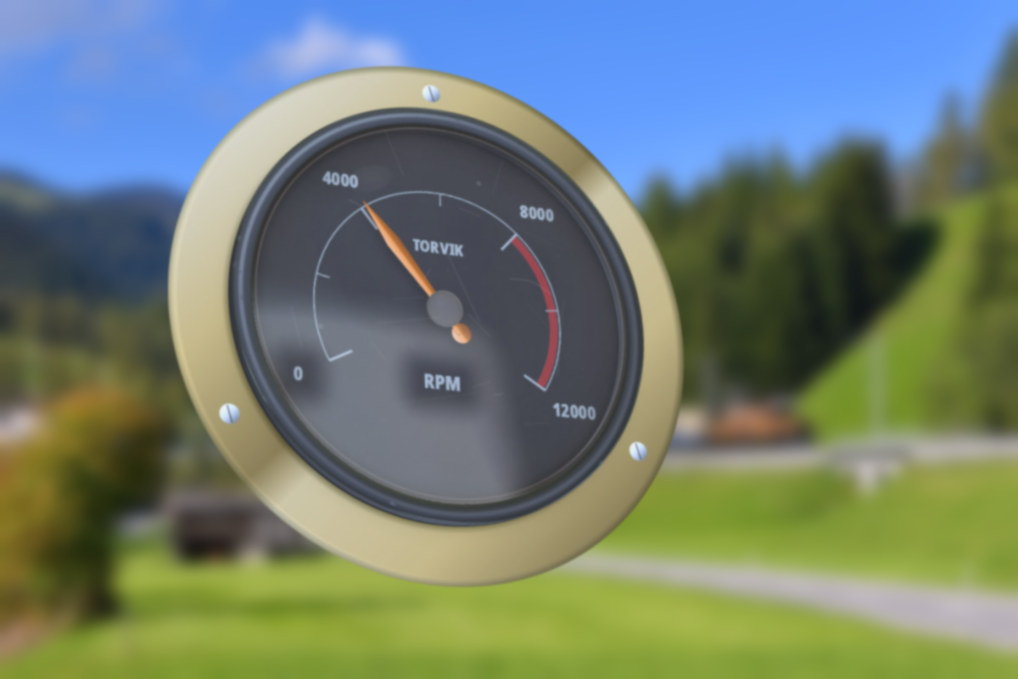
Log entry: 4000 rpm
